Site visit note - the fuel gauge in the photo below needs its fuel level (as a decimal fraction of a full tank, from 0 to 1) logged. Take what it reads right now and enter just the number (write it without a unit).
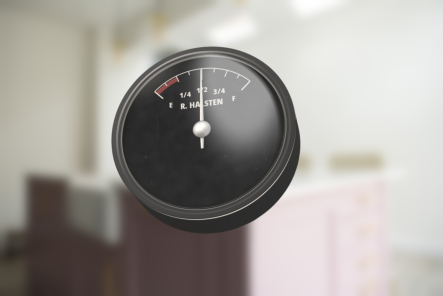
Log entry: 0.5
